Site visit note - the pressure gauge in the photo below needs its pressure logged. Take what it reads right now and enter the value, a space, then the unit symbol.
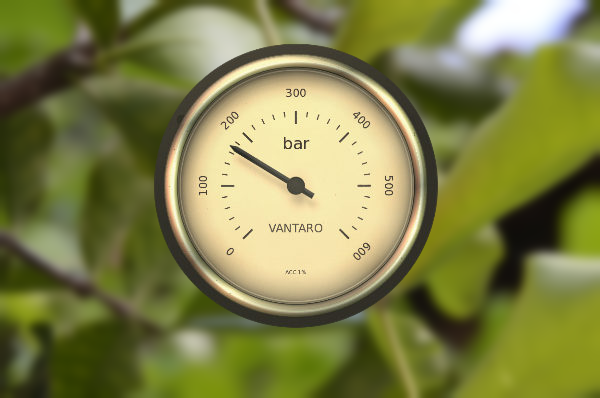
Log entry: 170 bar
